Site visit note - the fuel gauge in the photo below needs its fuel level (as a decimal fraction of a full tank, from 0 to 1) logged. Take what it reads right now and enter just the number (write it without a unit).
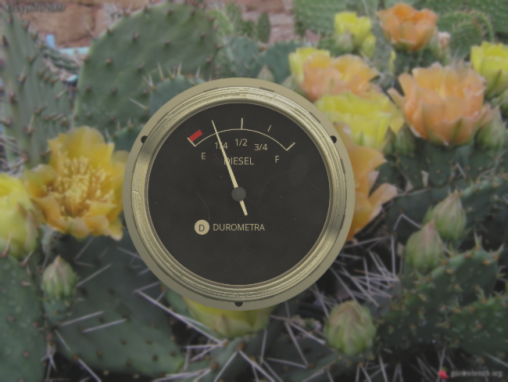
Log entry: 0.25
